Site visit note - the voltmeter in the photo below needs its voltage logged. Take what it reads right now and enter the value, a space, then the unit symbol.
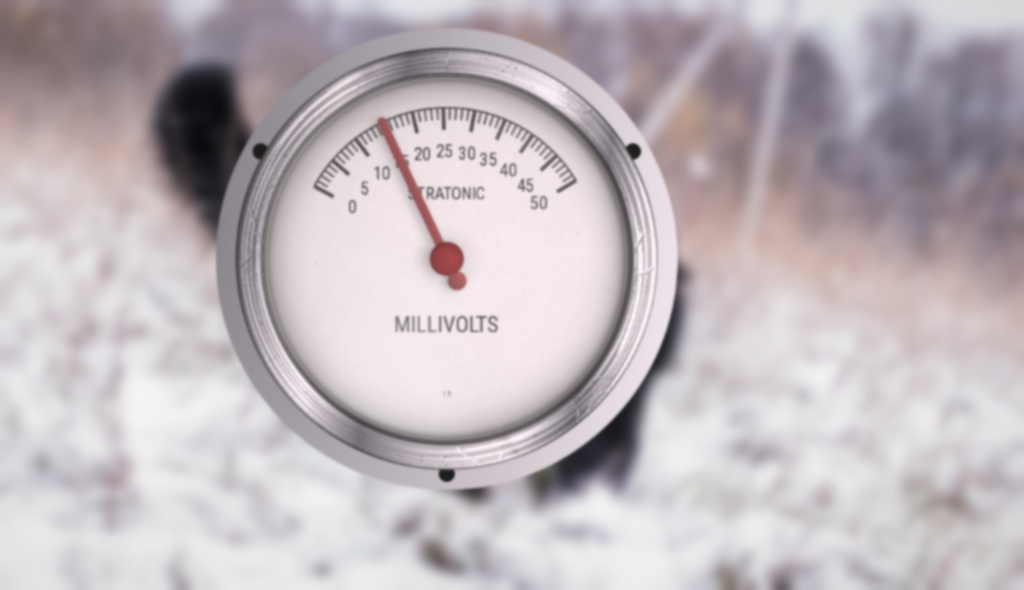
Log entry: 15 mV
